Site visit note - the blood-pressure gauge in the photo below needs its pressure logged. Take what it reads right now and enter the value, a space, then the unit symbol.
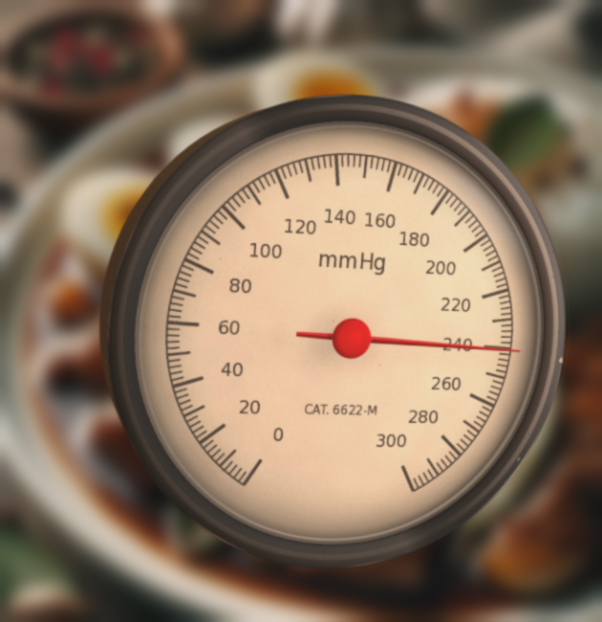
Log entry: 240 mmHg
